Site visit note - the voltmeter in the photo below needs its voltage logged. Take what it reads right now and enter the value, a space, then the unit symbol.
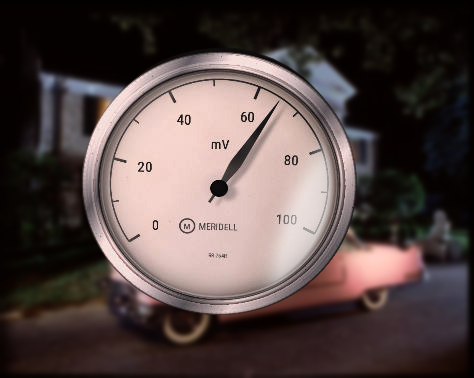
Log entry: 65 mV
